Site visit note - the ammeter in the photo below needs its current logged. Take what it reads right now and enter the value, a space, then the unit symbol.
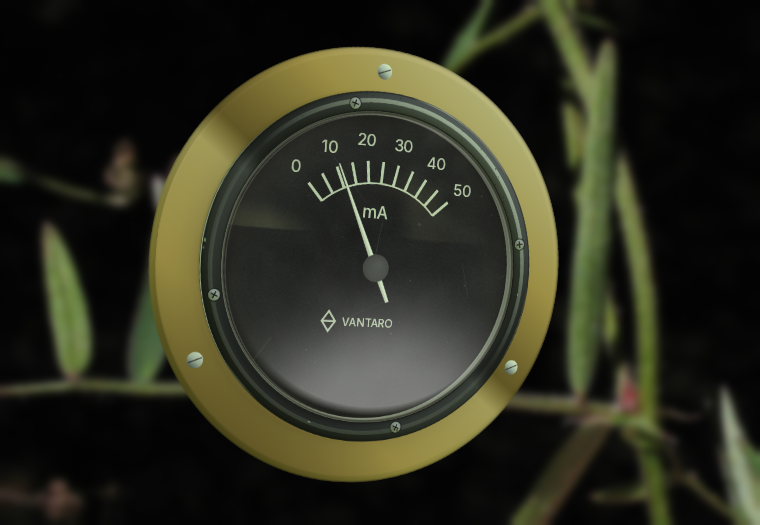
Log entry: 10 mA
